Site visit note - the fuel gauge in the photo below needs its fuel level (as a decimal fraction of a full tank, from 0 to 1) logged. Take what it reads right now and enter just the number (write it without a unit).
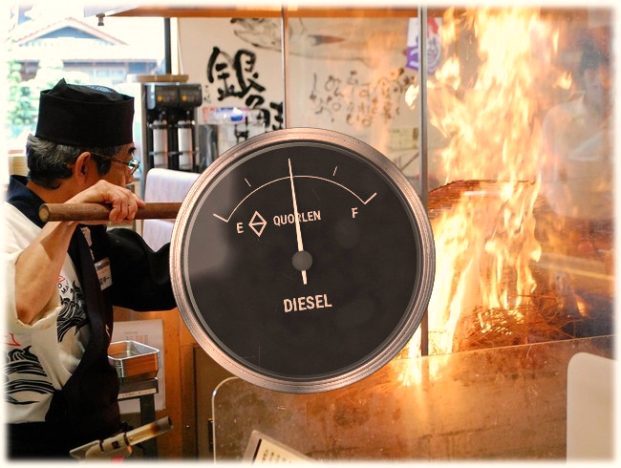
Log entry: 0.5
